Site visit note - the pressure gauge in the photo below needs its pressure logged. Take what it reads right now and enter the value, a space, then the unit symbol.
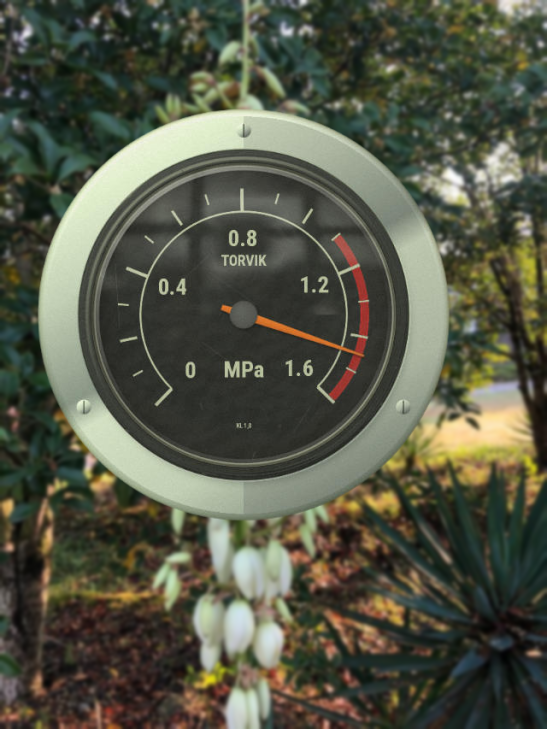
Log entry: 1.45 MPa
